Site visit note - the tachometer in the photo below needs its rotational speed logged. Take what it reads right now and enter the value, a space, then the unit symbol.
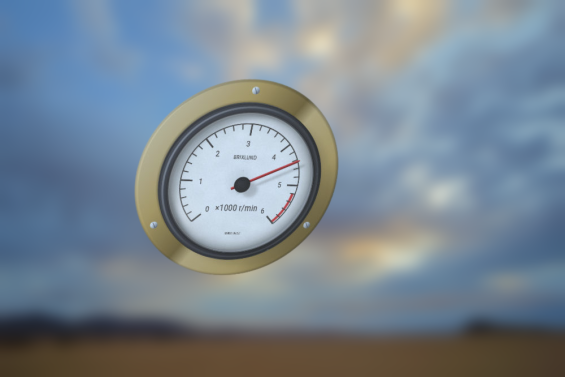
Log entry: 4400 rpm
